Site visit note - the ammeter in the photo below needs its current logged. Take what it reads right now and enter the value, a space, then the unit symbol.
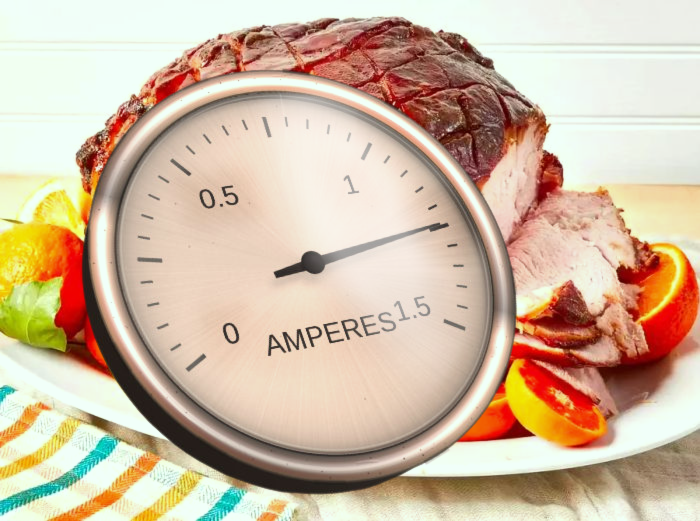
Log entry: 1.25 A
